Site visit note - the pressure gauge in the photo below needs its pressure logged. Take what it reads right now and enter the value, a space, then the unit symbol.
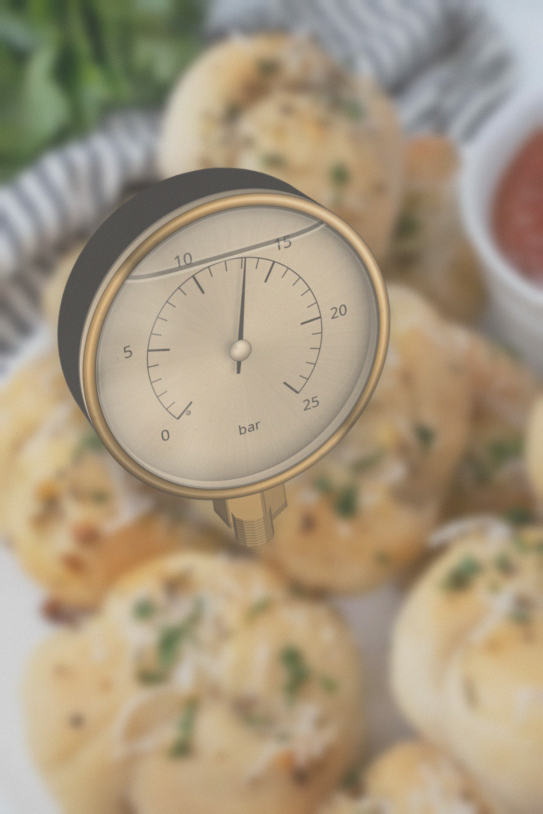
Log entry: 13 bar
